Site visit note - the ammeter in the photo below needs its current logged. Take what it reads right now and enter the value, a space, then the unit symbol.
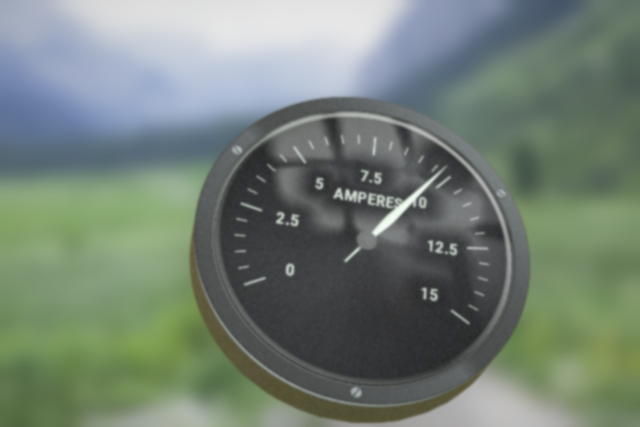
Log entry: 9.75 A
